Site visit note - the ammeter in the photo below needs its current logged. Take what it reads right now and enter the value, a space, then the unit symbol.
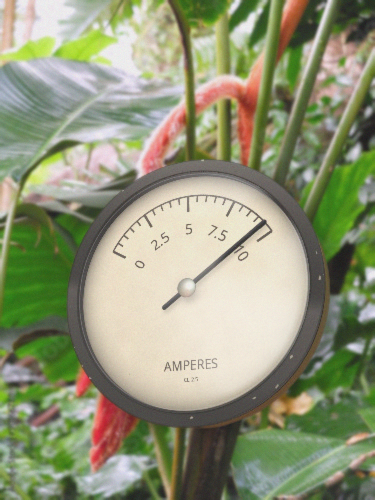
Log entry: 9.5 A
